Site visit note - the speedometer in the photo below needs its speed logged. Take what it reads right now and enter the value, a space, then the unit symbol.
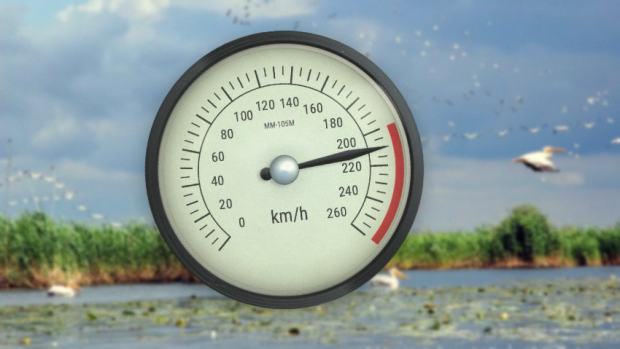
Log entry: 210 km/h
